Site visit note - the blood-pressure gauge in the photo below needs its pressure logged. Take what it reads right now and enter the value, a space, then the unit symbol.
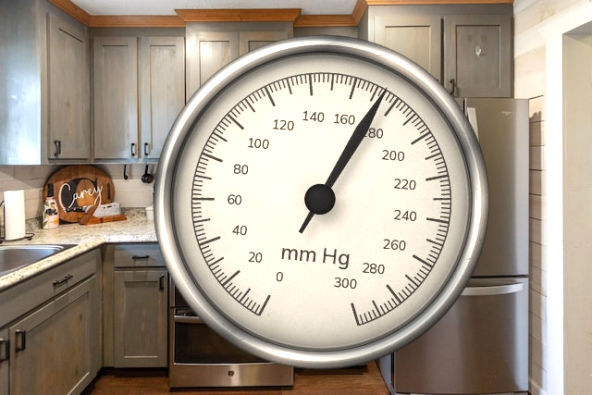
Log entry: 174 mmHg
